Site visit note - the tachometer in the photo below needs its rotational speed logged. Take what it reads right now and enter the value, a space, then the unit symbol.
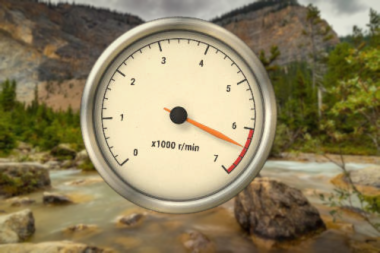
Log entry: 6400 rpm
